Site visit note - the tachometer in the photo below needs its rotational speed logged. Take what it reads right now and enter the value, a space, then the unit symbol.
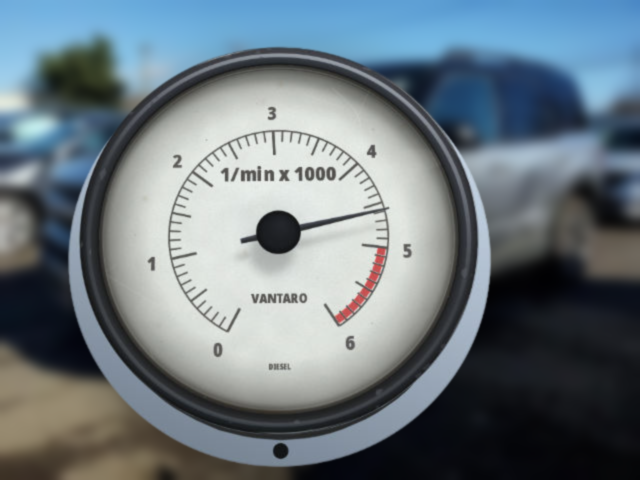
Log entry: 4600 rpm
